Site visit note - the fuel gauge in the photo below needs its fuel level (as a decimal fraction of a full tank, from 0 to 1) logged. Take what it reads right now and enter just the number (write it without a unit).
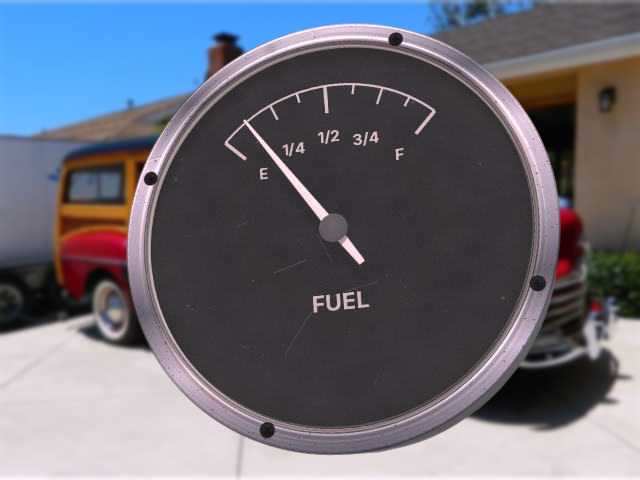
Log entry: 0.125
